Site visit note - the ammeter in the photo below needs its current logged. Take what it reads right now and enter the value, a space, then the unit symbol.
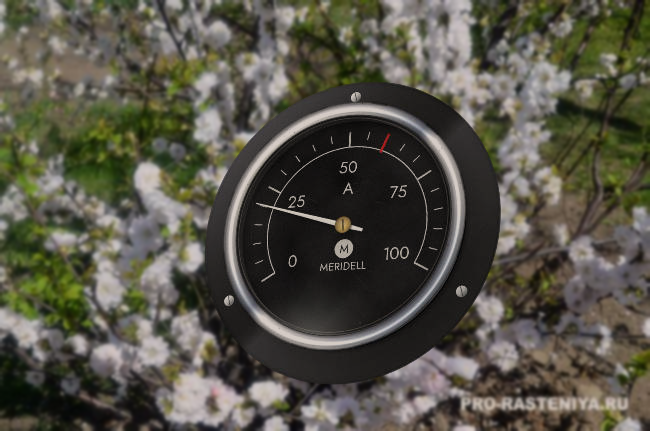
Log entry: 20 A
